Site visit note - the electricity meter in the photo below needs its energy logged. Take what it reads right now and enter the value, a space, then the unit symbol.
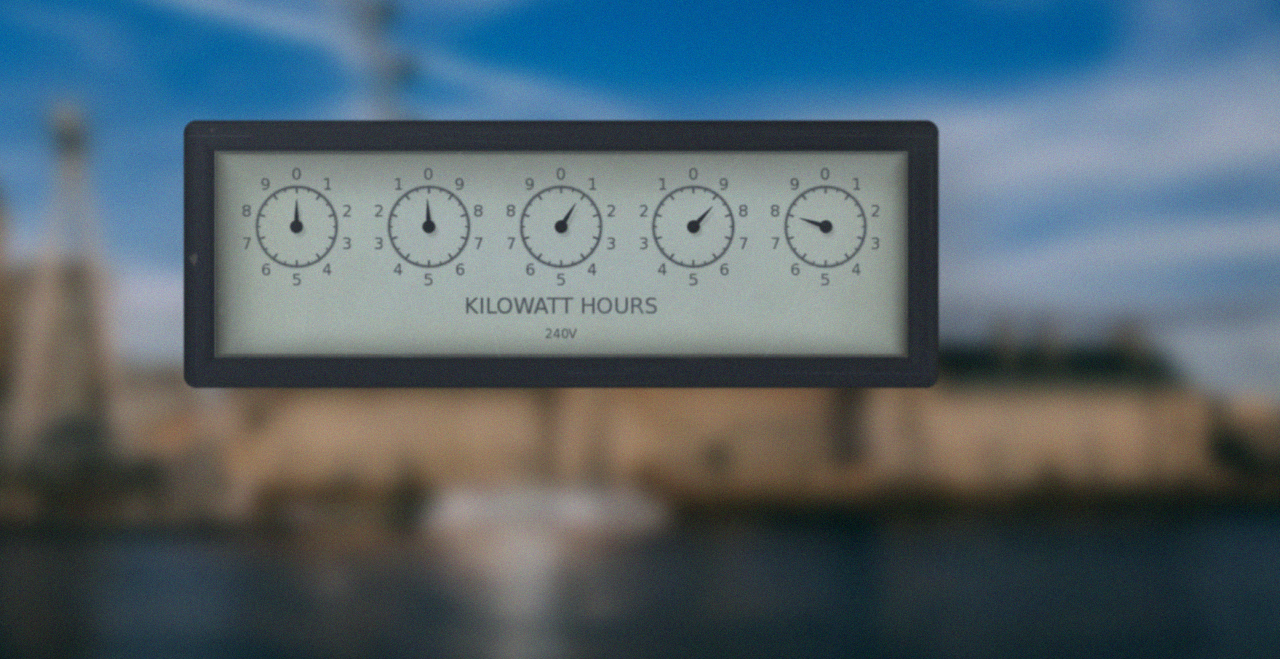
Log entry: 88 kWh
